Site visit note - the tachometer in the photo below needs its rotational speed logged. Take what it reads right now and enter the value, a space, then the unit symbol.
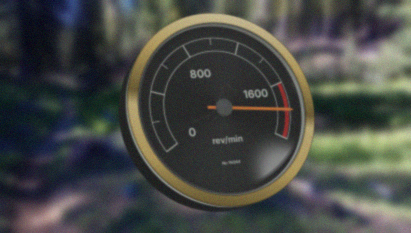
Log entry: 1800 rpm
